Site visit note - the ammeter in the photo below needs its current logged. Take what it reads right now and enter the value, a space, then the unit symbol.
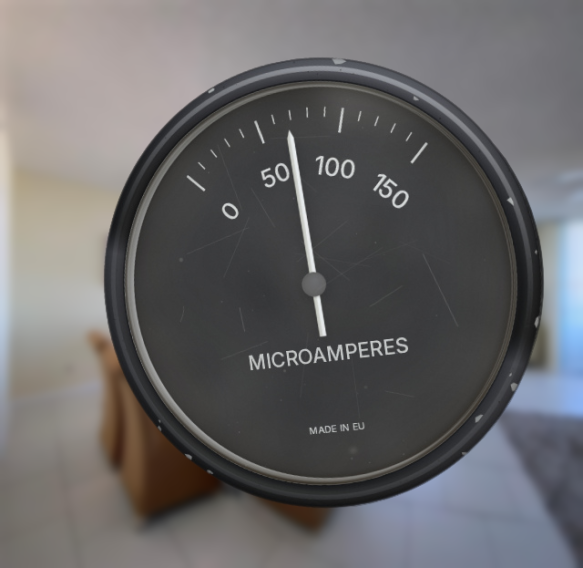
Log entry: 70 µA
